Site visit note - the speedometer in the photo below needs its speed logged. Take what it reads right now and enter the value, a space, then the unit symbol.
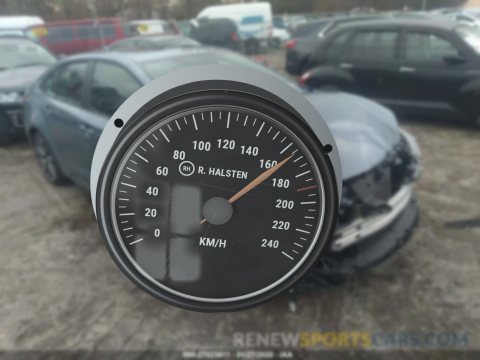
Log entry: 165 km/h
